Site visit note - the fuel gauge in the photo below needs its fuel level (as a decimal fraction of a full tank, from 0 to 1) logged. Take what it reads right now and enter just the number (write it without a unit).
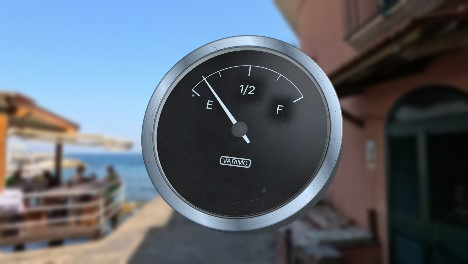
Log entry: 0.125
